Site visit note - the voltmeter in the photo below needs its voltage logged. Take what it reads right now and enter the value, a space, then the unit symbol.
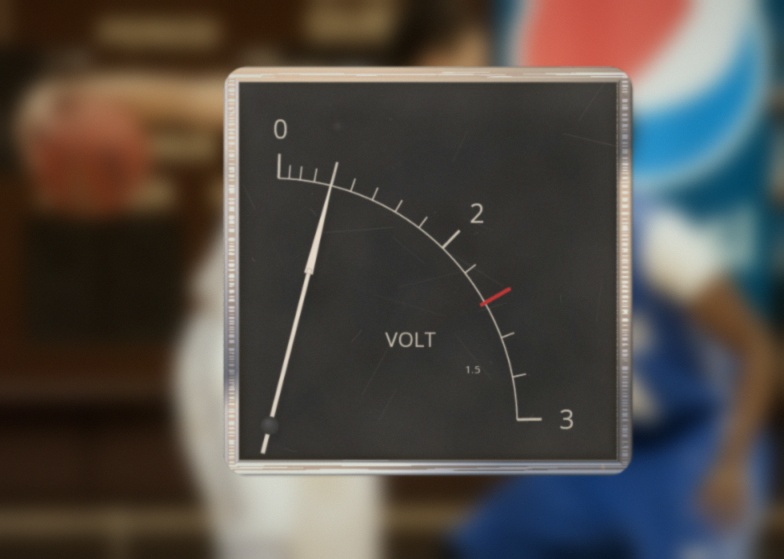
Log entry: 1 V
